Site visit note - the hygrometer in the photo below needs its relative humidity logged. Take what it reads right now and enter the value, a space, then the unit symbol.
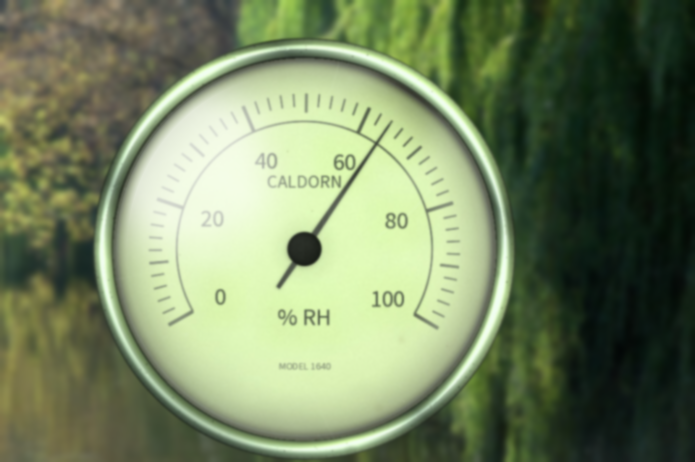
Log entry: 64 %
